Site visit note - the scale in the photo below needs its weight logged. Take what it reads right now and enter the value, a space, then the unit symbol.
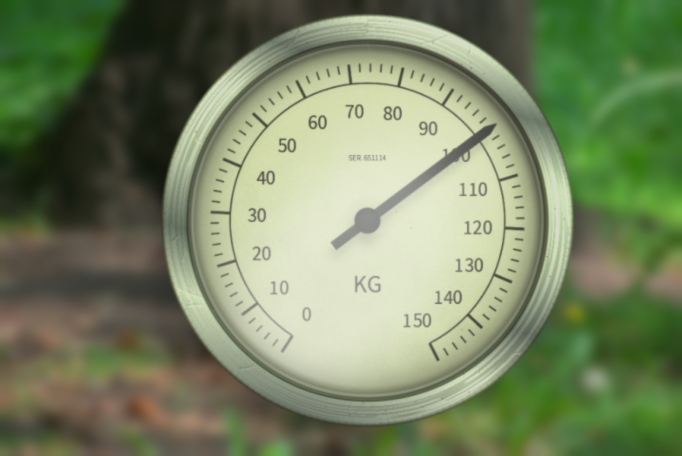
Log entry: 100 kg
